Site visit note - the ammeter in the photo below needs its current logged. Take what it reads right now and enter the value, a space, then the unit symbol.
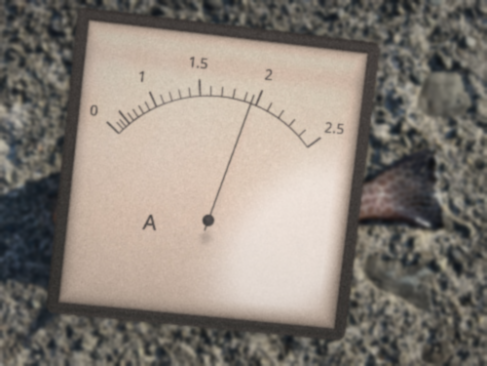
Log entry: 1.95 A
